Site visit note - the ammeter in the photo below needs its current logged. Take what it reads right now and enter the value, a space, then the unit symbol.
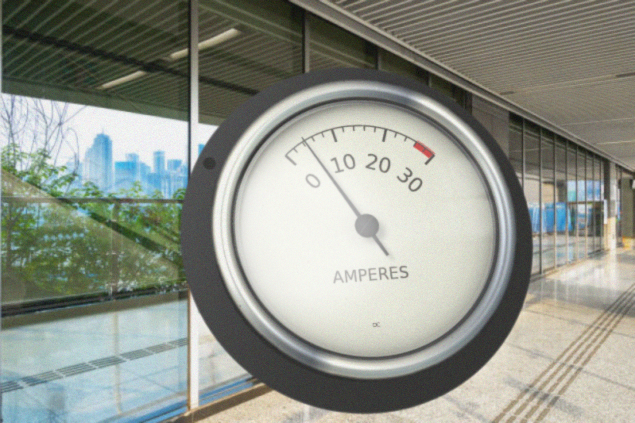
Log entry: 4 A
